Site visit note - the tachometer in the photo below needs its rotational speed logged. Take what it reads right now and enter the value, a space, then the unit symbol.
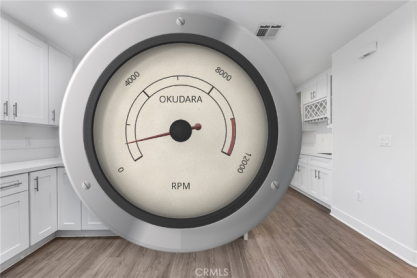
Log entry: 1000 rpm
